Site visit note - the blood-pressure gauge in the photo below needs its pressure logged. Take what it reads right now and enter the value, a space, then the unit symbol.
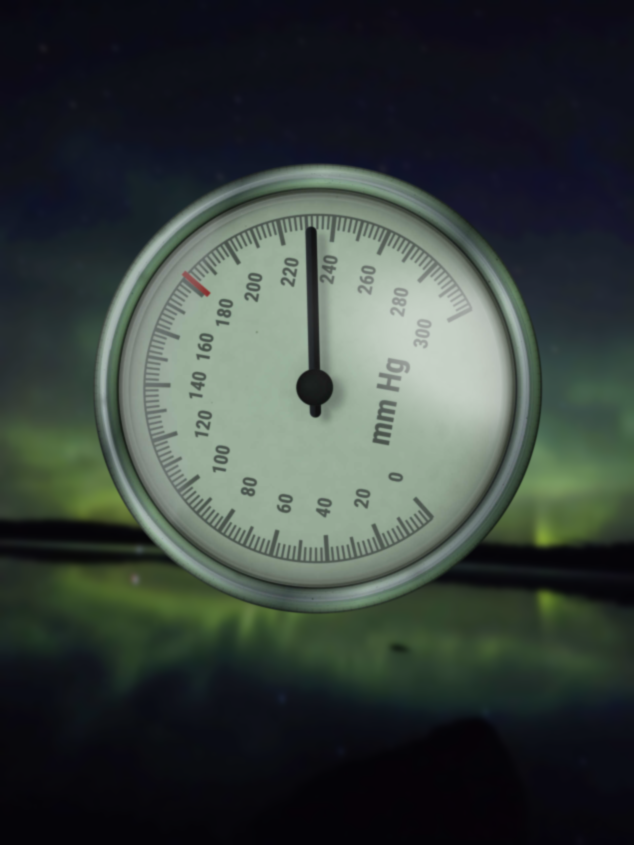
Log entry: 232 mmHg
